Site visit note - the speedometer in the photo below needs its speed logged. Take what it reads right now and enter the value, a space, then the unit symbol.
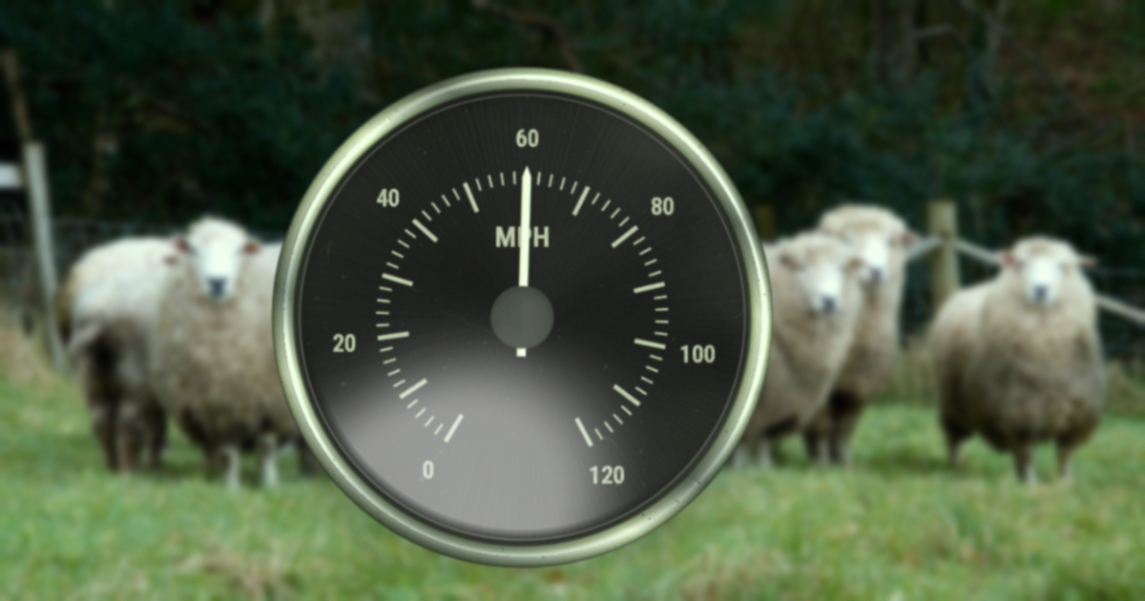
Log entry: 60 mph
